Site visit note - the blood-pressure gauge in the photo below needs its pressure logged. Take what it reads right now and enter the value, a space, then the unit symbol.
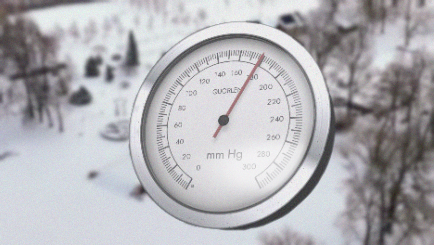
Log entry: 180 mmHg
